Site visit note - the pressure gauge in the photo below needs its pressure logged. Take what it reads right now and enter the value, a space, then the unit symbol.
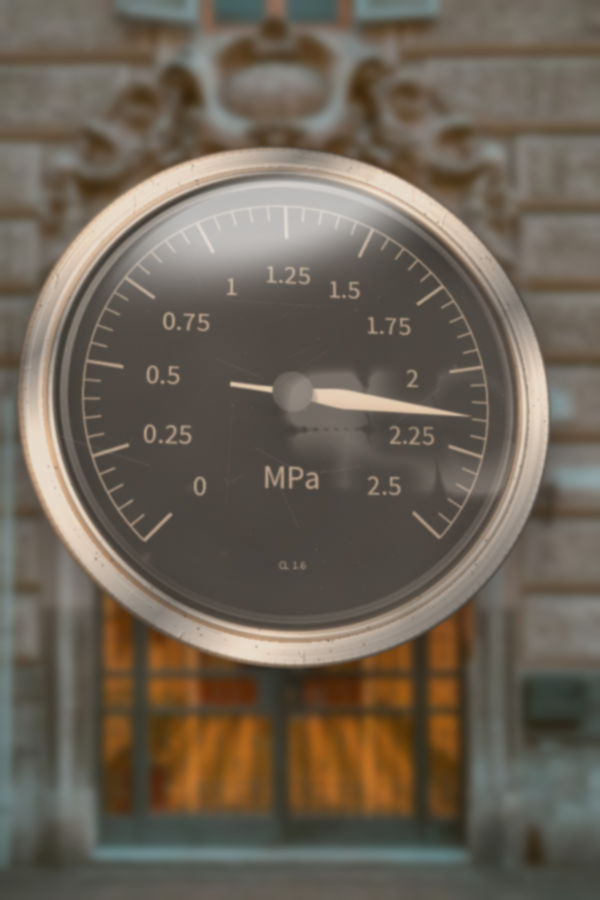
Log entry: 2.15 MPa
